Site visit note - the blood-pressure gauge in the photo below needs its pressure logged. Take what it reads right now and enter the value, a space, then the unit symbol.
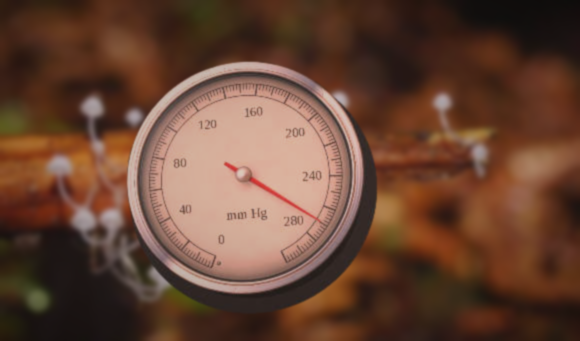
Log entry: 270 mmHg
